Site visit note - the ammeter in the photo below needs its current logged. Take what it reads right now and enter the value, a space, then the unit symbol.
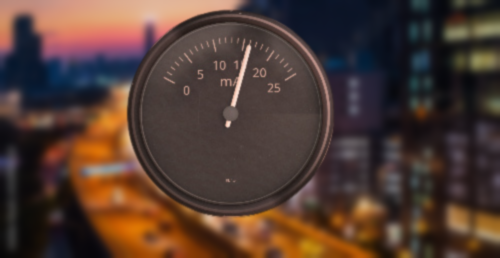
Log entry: 16 mA
